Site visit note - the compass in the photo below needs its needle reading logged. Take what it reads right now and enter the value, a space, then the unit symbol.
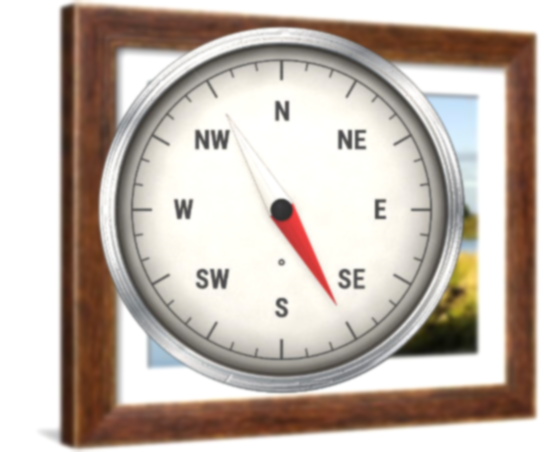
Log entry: 150 °
